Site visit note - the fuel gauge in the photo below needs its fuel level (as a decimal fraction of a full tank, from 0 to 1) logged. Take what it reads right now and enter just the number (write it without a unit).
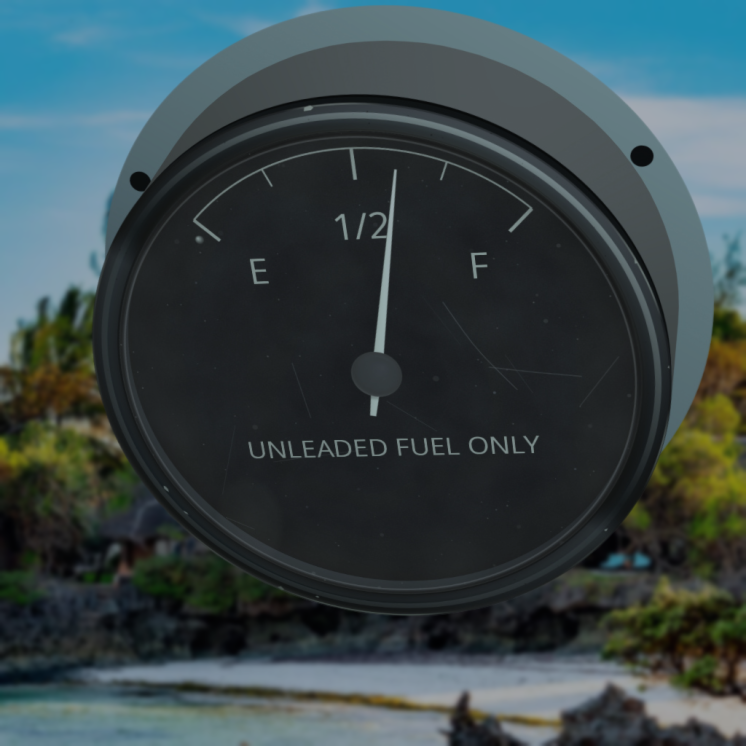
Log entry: 0.625
